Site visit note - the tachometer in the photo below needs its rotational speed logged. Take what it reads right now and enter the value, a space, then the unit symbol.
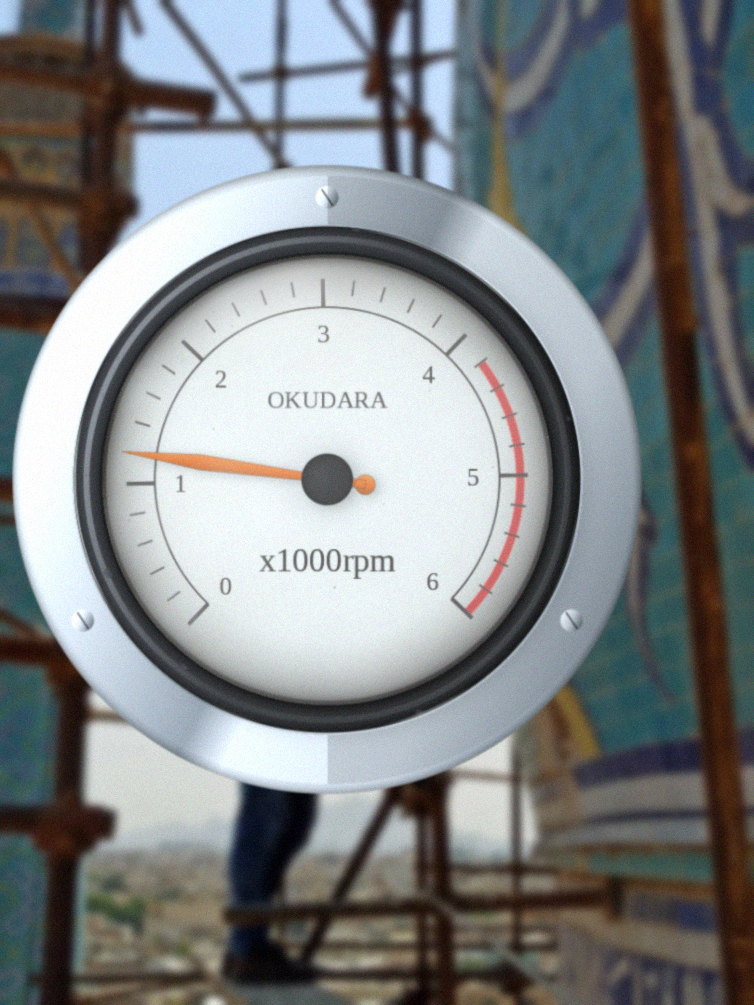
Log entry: 1200 rpm
